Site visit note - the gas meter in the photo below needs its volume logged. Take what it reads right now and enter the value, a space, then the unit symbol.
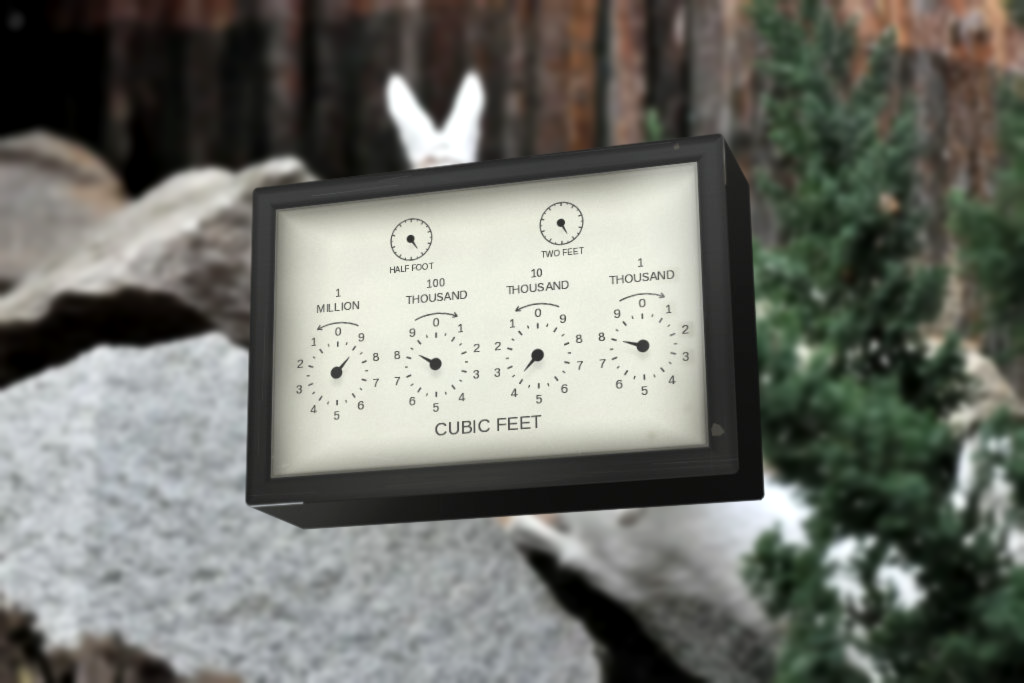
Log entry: 883800 ft³
